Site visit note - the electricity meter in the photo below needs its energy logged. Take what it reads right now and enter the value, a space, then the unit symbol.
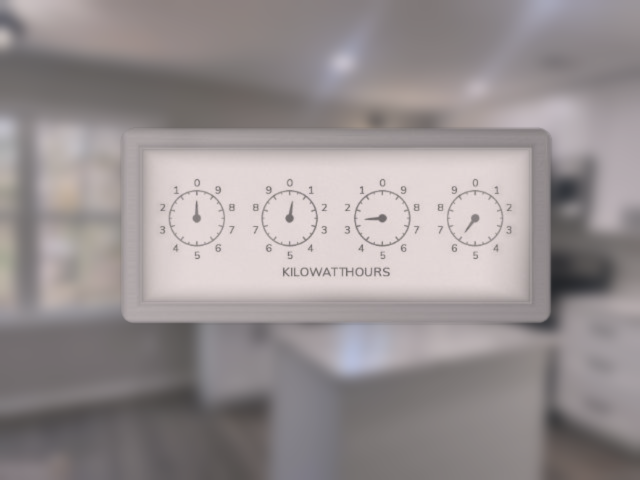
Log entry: 26 kWh
